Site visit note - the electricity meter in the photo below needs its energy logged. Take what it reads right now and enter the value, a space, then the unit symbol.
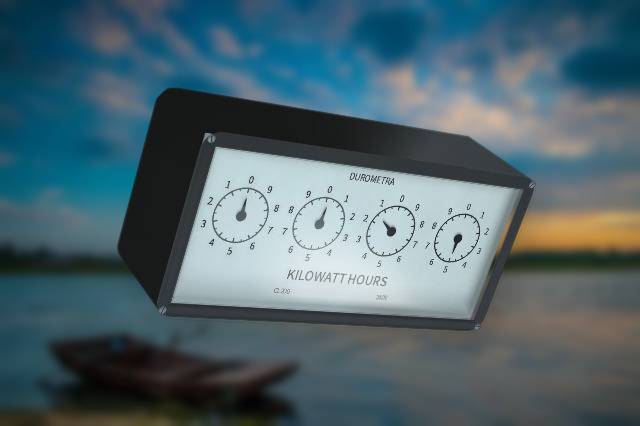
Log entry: 15 kWh
